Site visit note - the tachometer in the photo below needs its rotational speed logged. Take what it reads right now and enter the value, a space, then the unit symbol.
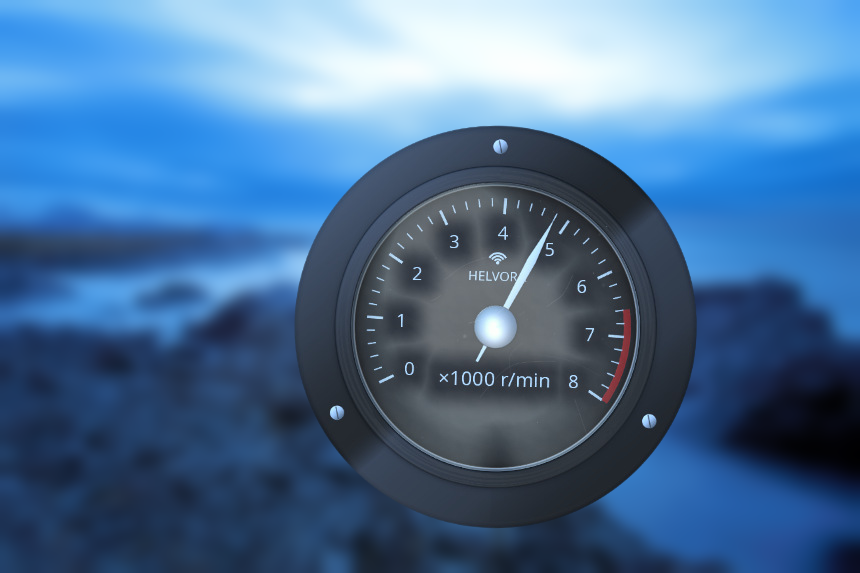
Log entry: 4800 rpm
